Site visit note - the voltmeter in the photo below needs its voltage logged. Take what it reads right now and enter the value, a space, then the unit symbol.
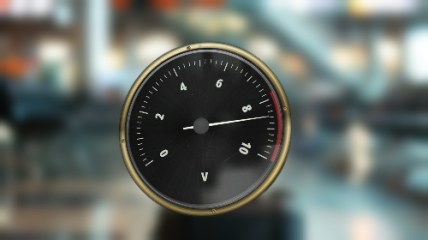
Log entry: 8.6 V
